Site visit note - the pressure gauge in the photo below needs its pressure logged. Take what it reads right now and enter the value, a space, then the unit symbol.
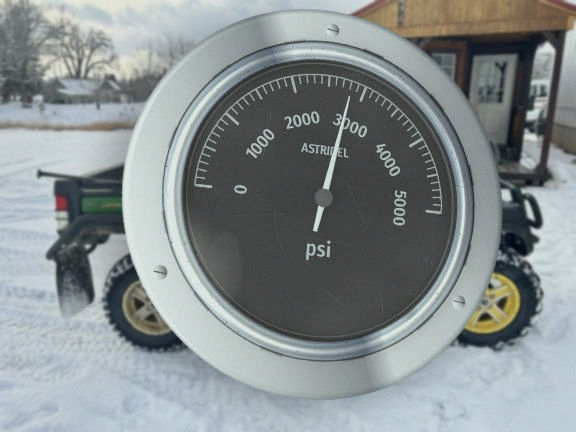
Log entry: 2800 psi
